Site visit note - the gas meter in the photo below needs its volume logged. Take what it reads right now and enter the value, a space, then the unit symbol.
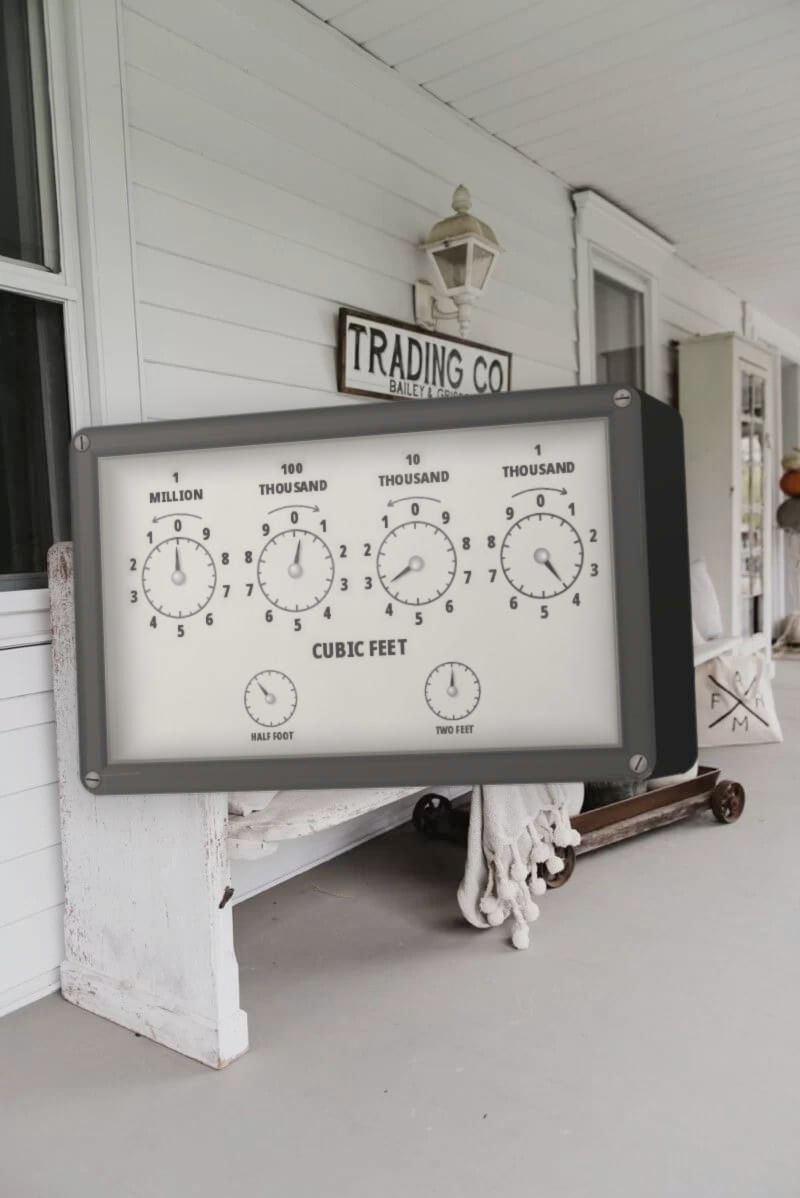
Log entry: 3400 ft³
